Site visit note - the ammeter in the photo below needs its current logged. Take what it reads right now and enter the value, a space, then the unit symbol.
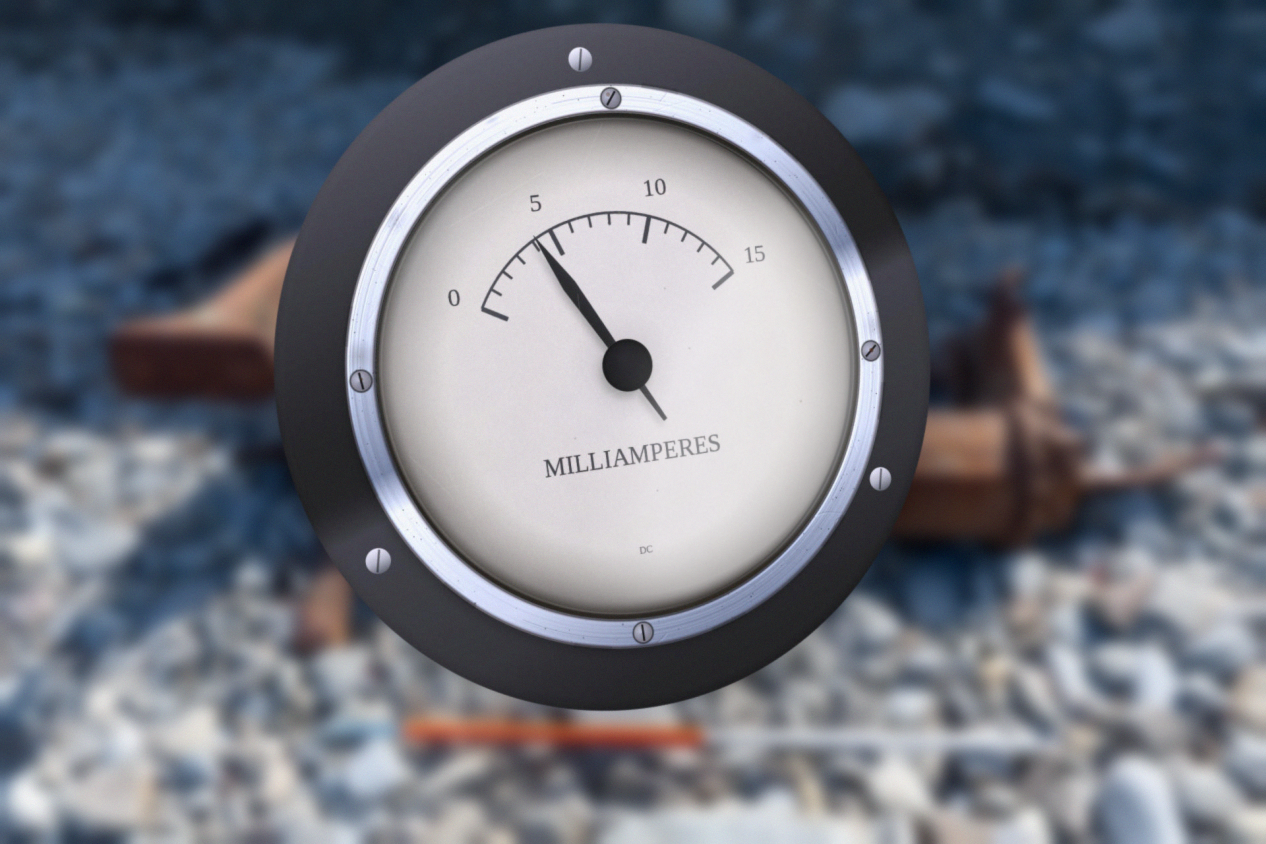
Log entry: 4 mA
